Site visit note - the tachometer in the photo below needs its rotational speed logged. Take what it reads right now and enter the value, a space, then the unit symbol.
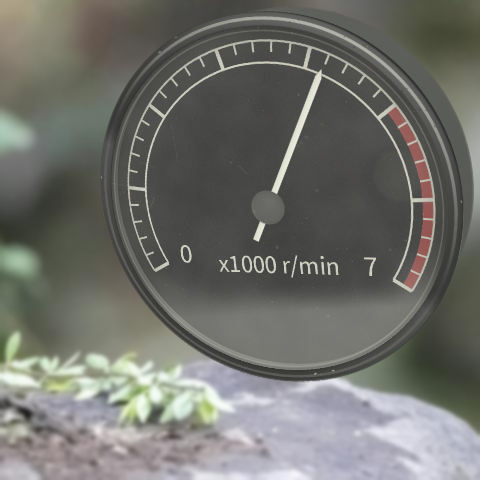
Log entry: 4200 rpm
